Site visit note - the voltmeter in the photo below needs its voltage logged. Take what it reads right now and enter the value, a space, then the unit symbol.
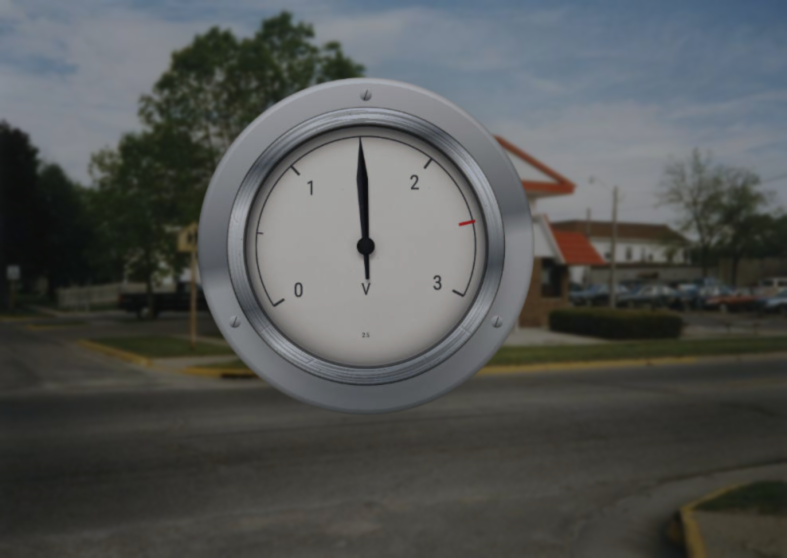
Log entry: 1.5 V
